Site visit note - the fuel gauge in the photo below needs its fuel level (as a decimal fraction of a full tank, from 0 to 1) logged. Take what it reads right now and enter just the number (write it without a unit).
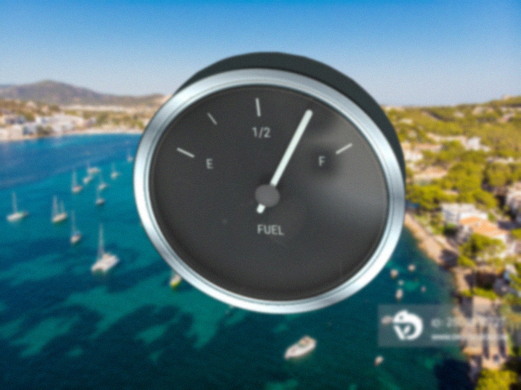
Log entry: 0.75
